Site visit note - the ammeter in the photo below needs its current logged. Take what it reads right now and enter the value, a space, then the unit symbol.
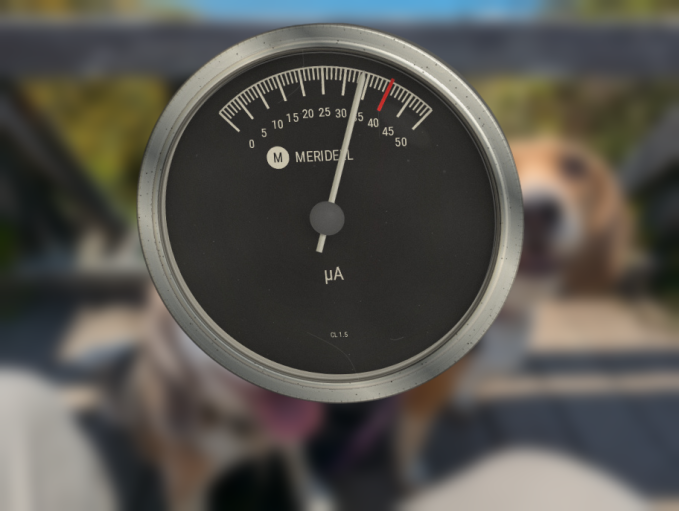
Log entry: 34 µA
